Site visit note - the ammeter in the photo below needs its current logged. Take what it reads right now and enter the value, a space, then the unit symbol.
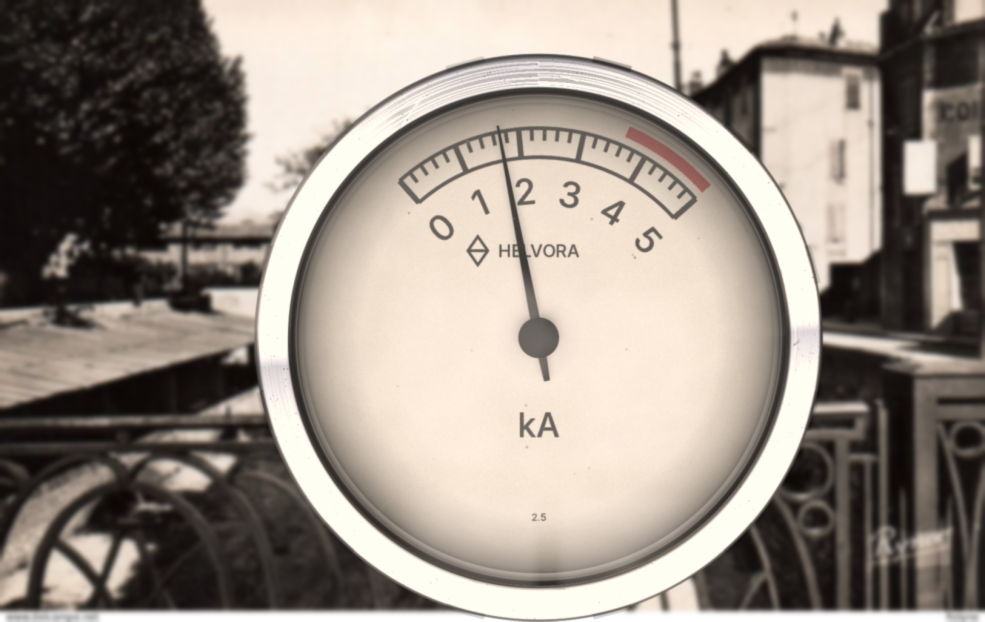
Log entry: 1.7 kA
